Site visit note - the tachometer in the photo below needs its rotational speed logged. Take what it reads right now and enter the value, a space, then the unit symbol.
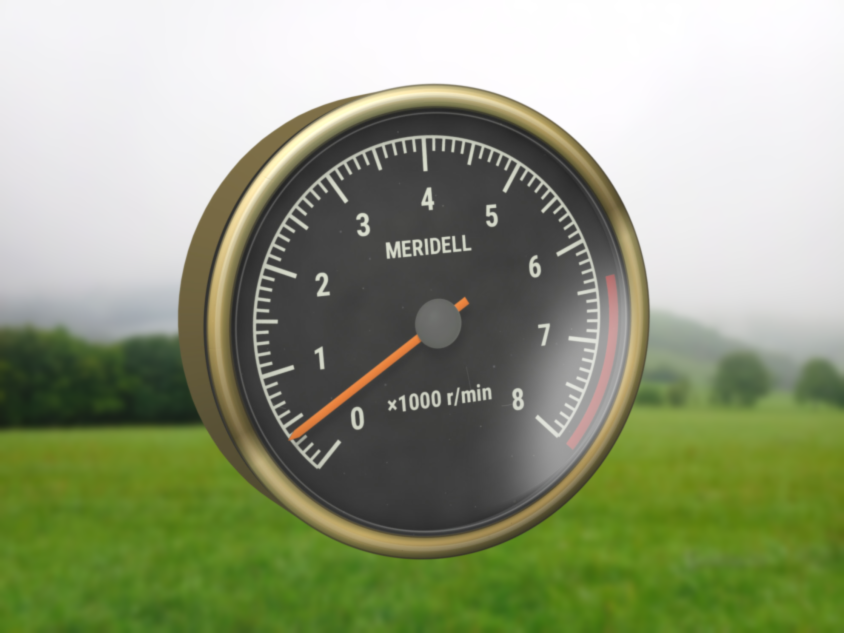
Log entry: 400 rpm
